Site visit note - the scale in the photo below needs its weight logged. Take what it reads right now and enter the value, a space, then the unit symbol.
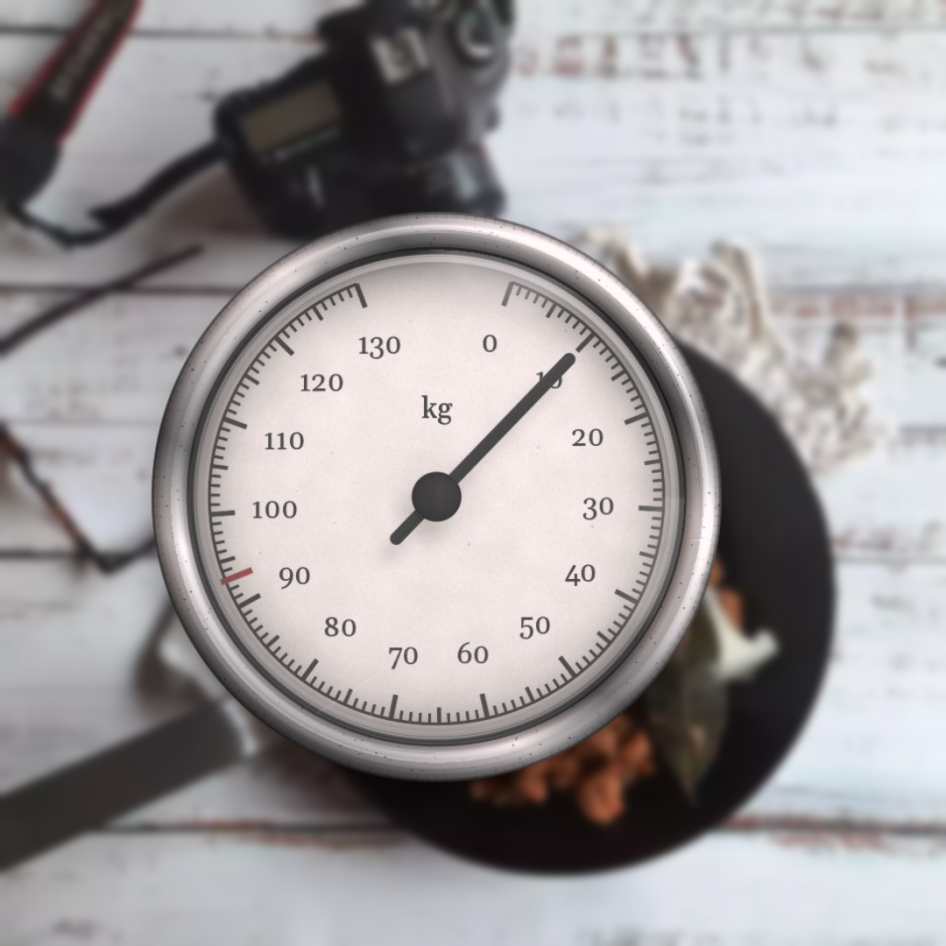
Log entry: 10 kg
